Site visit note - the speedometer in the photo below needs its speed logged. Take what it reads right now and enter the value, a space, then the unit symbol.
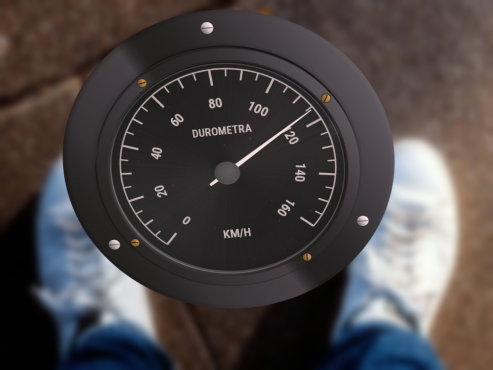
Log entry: 115 km/h
